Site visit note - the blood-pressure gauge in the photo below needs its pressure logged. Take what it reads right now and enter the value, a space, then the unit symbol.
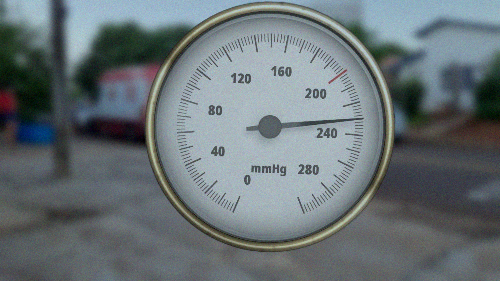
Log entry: 230 mmHg
